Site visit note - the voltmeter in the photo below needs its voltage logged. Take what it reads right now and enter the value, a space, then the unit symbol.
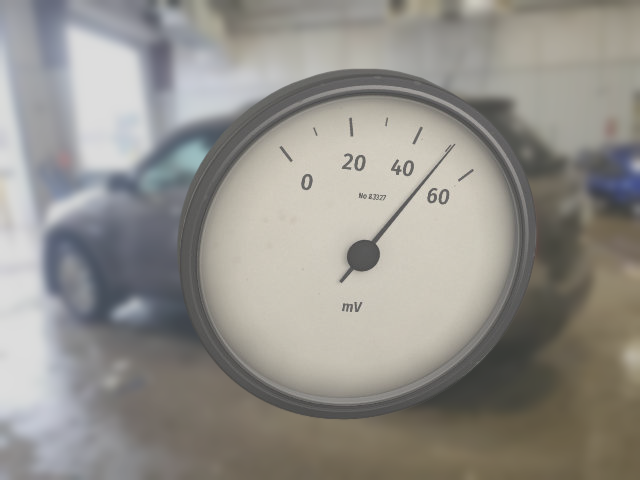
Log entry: 50 mV
